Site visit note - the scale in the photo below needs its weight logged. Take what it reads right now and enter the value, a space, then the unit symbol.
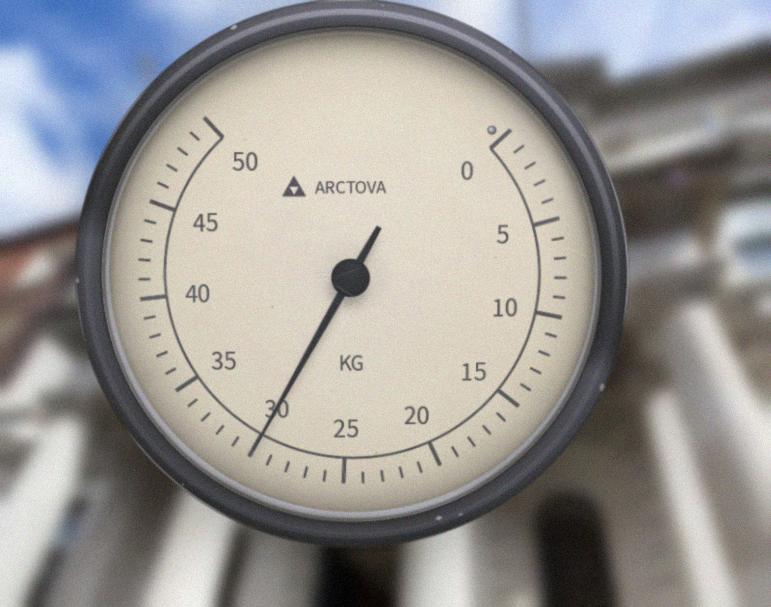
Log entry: 30 kg
